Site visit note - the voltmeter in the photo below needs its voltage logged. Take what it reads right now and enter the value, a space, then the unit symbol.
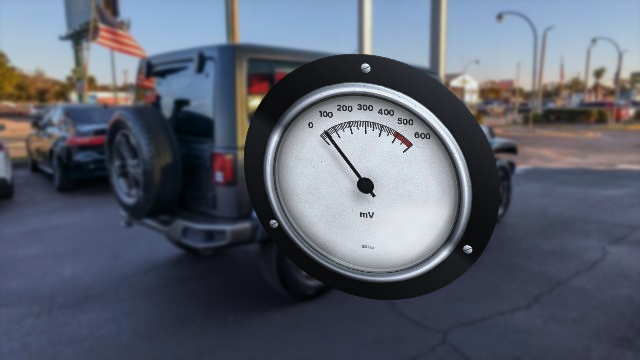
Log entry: 50 mV
